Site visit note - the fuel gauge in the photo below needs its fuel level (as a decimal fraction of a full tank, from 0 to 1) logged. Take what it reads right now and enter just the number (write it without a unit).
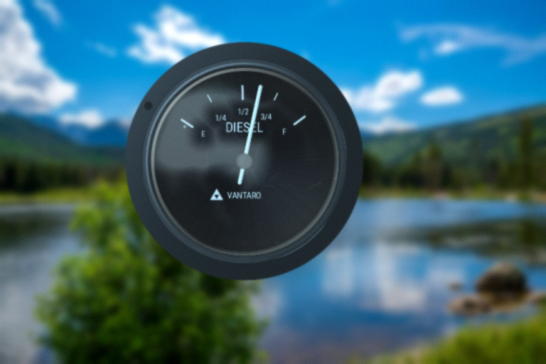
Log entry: 0.625
